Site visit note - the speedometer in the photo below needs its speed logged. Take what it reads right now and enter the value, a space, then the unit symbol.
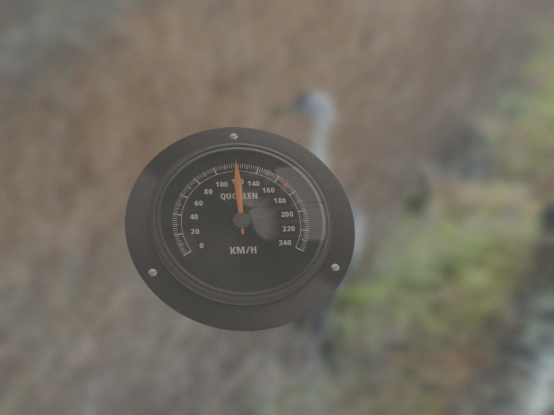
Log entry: 120 km/h
